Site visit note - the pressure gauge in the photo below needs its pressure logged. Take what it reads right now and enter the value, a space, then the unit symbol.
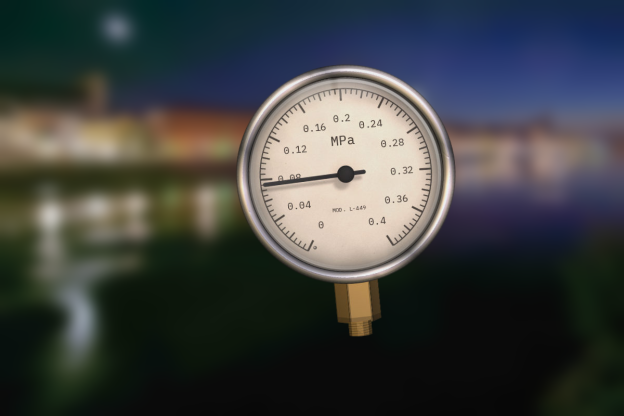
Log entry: 0.075 MPa
